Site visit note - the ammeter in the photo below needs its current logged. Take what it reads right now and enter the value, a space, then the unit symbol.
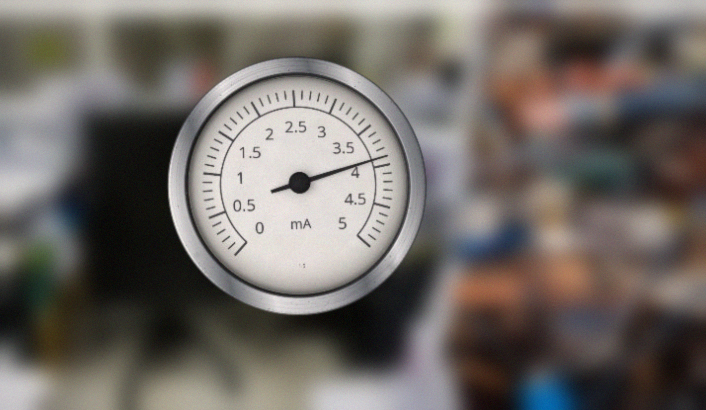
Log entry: 3.9 mA
